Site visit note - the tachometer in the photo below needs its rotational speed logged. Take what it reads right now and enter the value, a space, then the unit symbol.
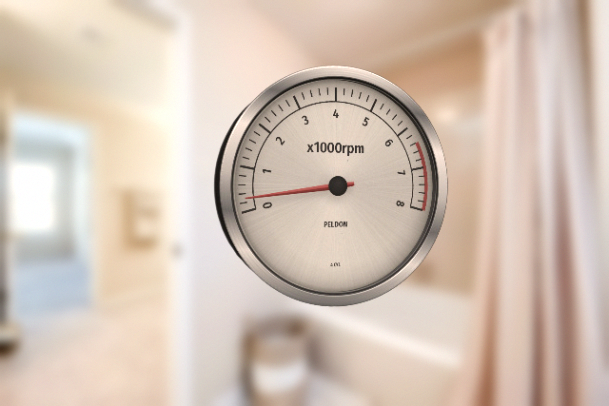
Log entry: 300 rpm
